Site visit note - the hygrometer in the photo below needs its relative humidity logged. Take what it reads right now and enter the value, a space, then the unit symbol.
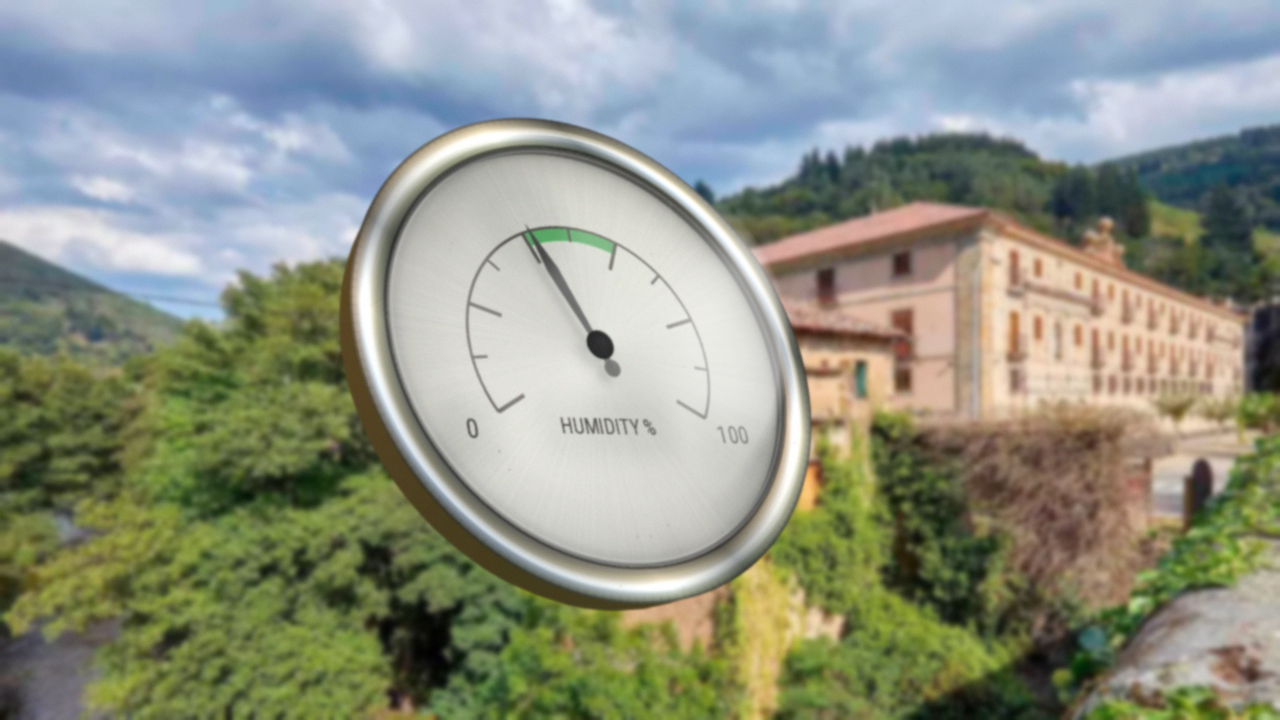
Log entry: 40 %
